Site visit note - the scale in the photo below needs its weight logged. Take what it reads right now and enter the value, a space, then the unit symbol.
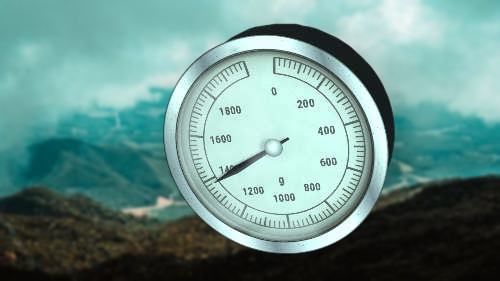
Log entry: 1380 g
